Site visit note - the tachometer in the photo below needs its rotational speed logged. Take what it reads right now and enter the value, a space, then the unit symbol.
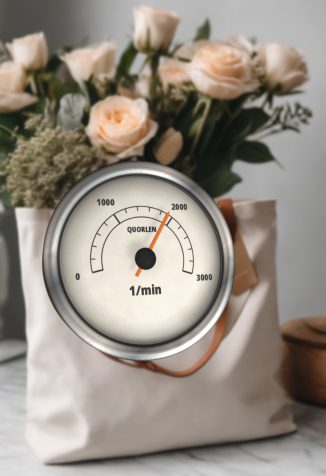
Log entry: 1900 rpm
